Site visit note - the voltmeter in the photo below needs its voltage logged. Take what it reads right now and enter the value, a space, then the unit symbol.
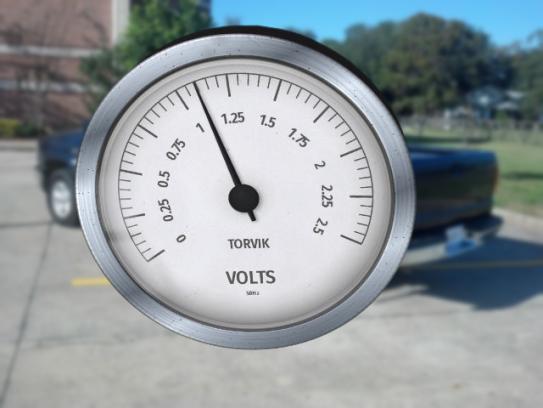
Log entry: 1.1 V
